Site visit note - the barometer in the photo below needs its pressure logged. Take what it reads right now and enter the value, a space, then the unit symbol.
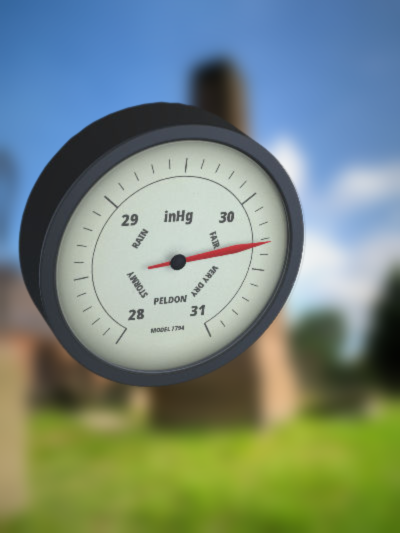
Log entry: 30.3 inHg
